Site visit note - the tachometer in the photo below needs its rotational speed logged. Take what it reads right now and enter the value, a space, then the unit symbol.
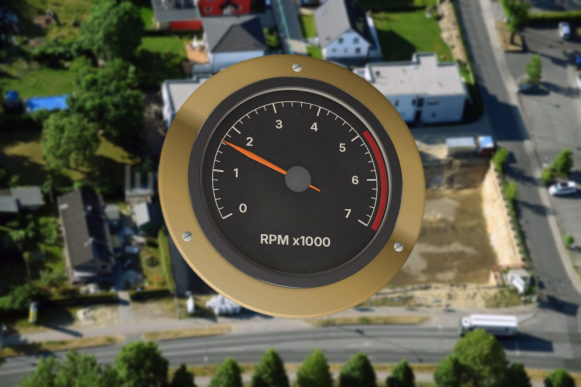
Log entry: 1600 rpm
